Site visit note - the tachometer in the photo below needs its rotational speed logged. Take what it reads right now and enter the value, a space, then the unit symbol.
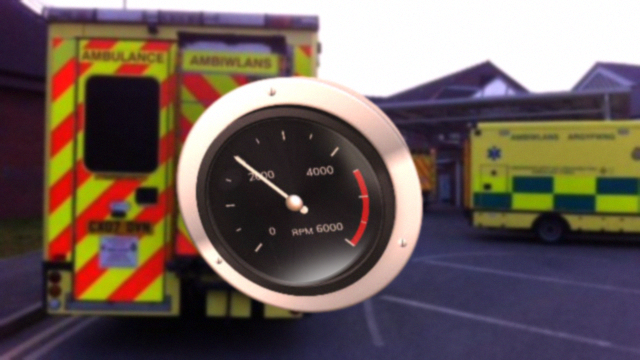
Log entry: 2000 rpm
